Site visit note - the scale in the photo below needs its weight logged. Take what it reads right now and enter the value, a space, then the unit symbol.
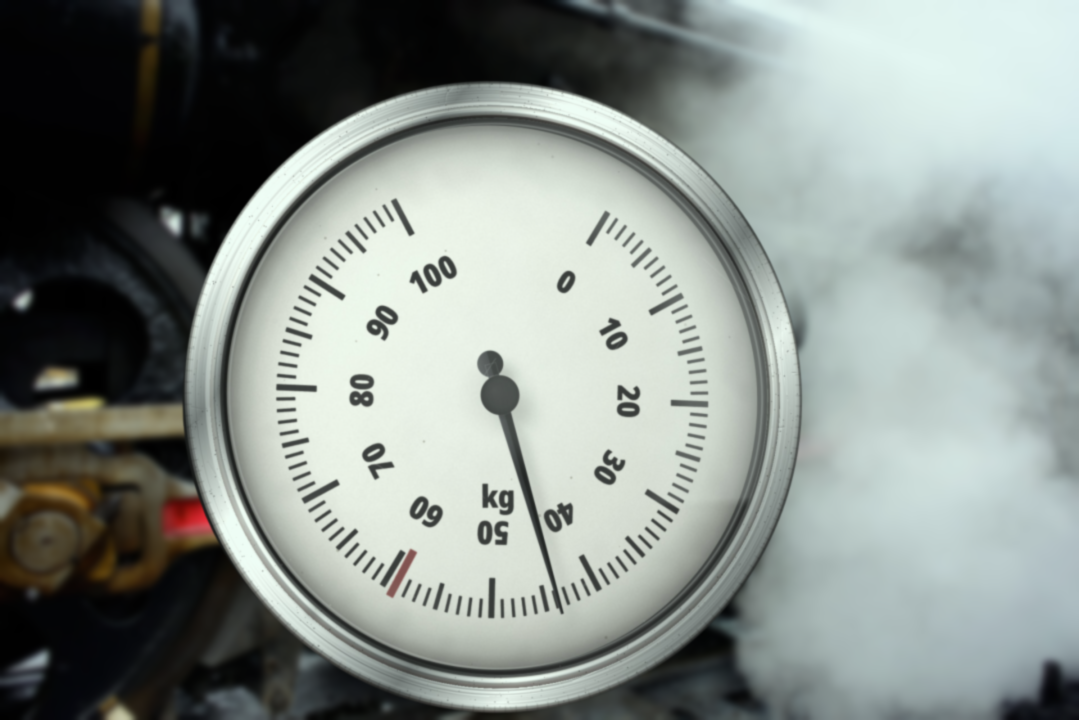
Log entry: 44 kg
